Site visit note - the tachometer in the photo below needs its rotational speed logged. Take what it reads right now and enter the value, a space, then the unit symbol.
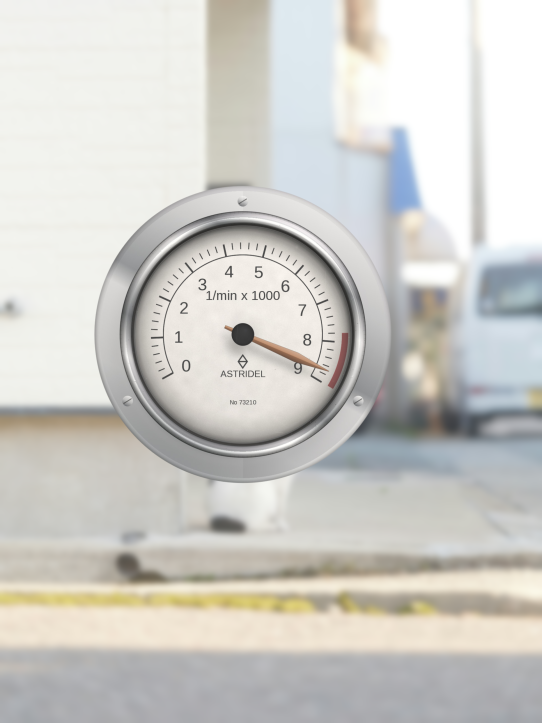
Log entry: 8700 rpm
